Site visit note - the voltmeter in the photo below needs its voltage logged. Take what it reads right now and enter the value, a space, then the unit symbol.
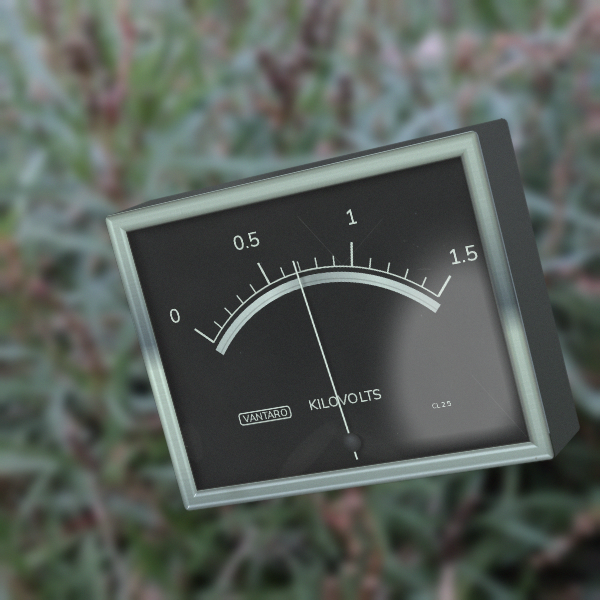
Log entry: 0.7 kV
